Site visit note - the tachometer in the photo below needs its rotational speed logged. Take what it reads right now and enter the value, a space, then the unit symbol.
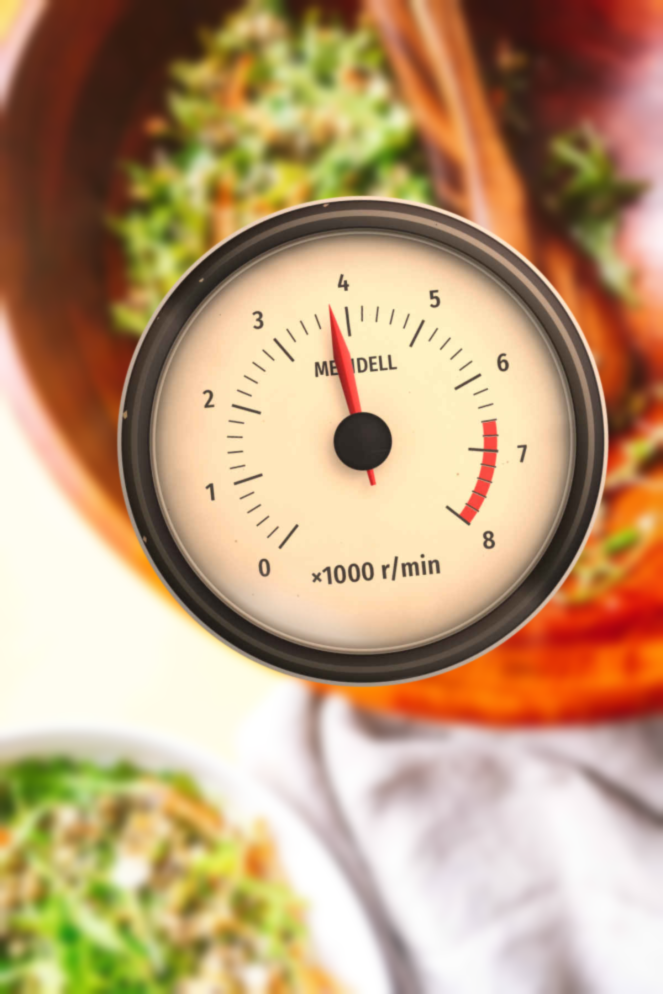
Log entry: 3800 rpm
